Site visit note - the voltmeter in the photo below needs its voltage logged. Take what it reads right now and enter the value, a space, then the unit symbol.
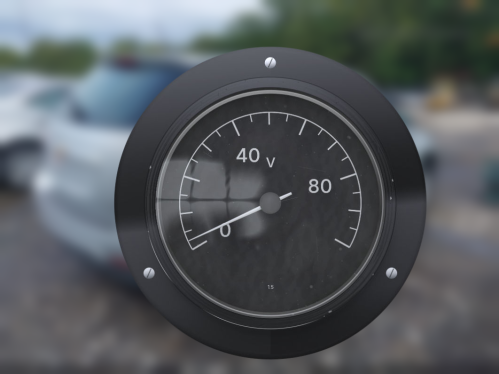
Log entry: 2.5 V
